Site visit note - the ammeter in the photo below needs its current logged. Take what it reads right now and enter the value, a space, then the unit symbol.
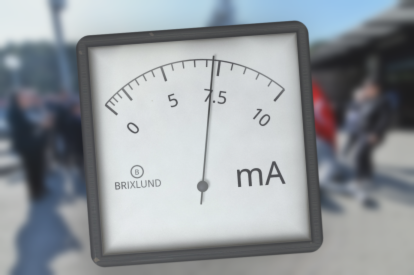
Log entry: 7.25 mA
